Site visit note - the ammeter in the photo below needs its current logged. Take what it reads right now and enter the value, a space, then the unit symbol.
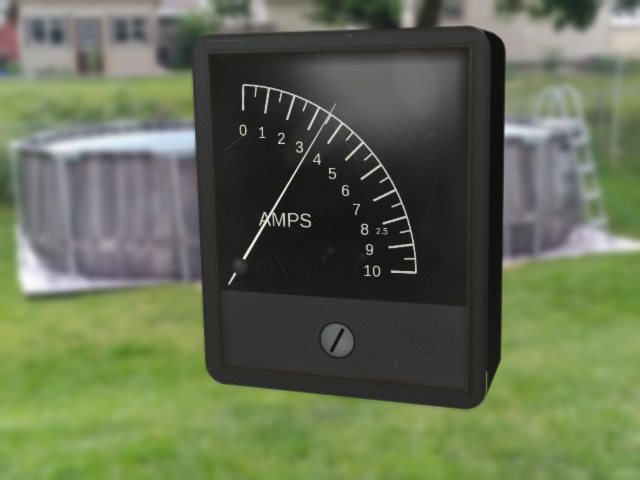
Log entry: 3.5 A
